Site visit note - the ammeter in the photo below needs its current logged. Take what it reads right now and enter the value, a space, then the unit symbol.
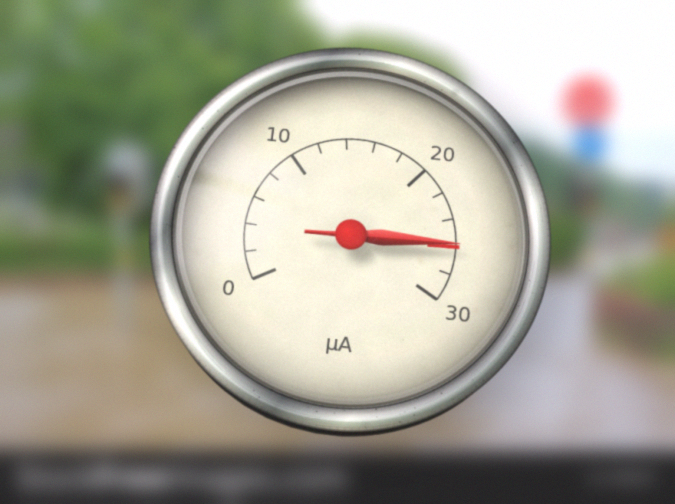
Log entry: 26 µA
